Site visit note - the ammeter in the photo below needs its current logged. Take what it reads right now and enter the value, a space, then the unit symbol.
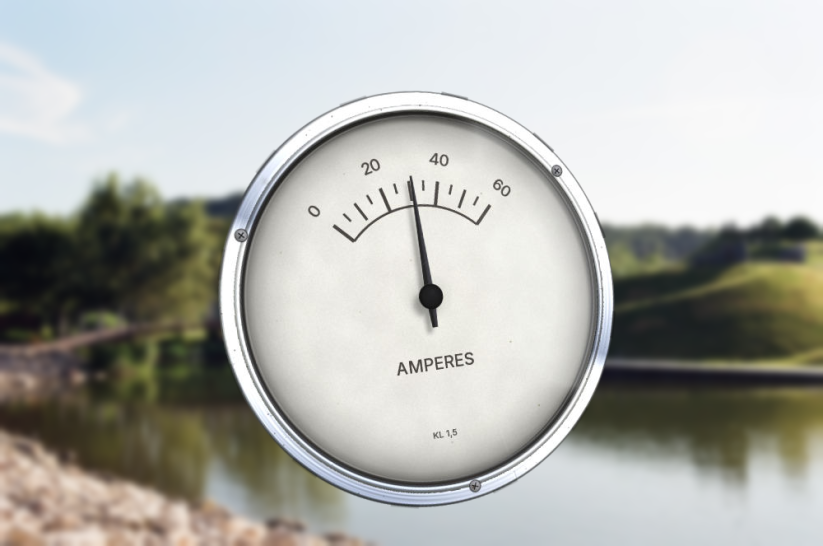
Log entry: 30 A
